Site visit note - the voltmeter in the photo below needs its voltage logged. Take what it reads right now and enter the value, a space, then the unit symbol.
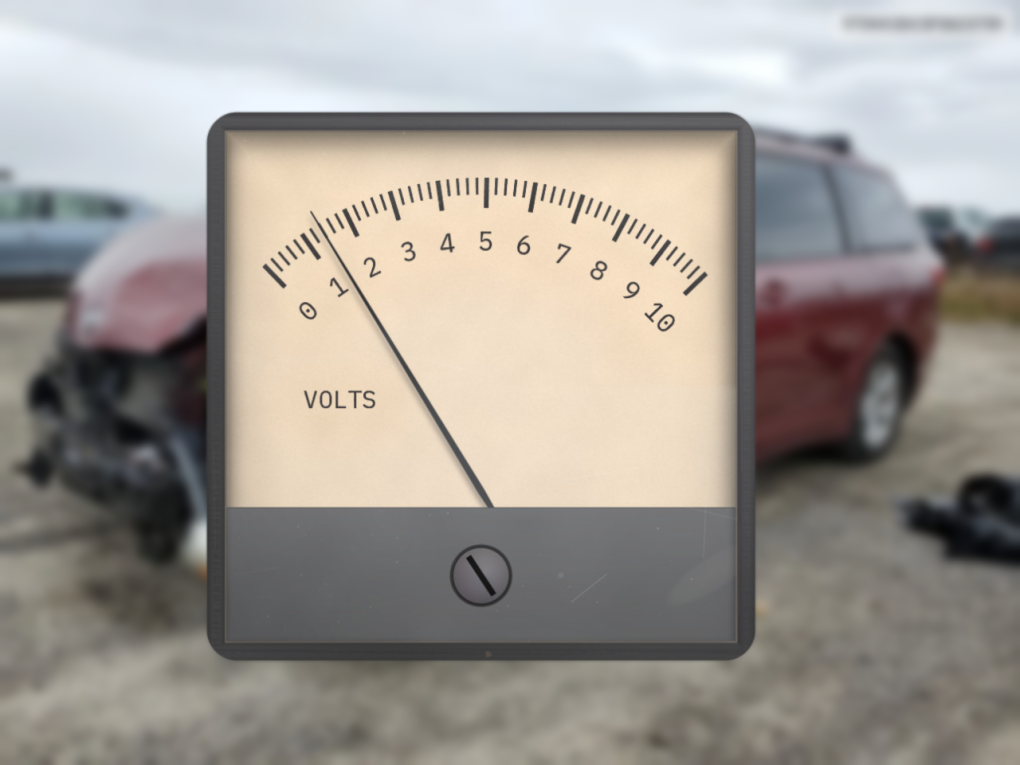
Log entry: 1.4 V
